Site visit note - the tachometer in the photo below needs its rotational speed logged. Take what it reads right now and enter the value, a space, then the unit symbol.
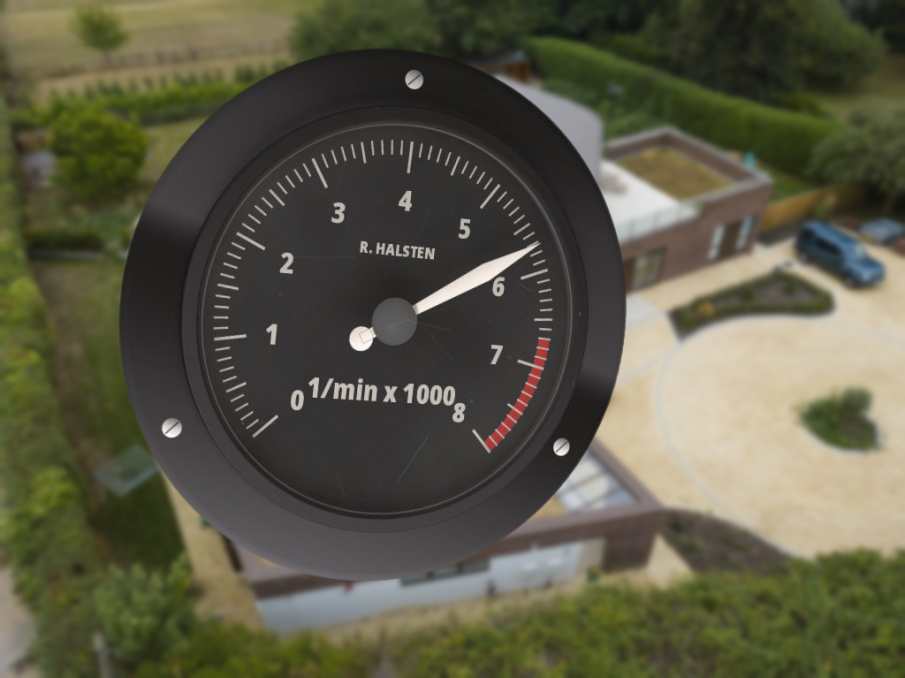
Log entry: 5700 rpm
